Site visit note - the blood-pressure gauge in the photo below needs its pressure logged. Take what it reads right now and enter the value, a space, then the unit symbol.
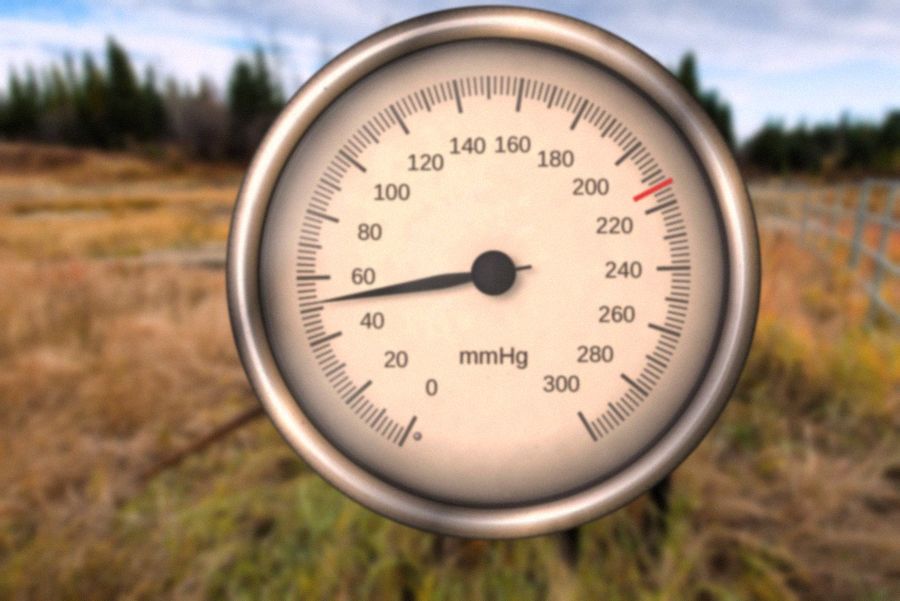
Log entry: 52 mmHg
